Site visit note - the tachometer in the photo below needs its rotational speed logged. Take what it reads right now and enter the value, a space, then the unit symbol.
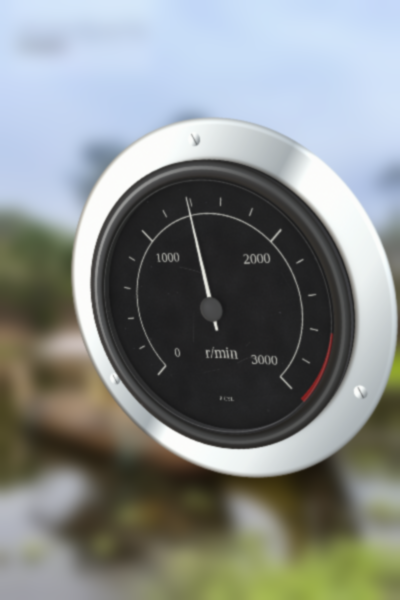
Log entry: 1400 rpm
